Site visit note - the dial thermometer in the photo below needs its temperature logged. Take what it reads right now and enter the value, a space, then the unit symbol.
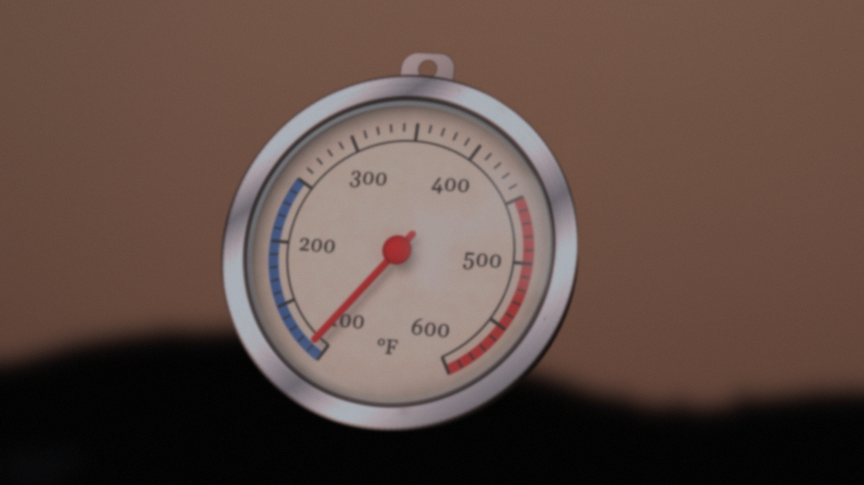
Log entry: 110 °F
